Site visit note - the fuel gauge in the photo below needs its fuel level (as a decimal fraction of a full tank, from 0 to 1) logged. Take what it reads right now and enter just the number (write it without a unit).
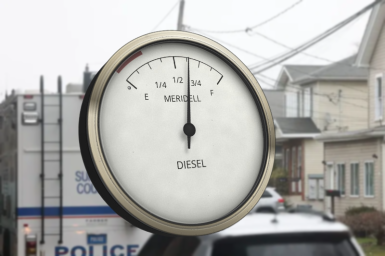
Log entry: 0.625
